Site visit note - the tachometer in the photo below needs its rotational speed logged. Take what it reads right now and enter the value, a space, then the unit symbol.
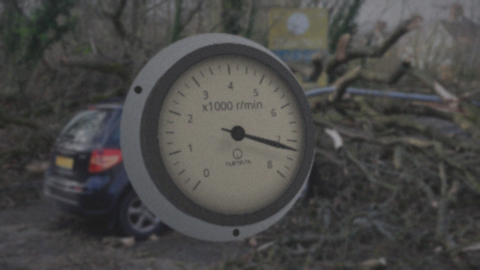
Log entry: 7250 rpm
